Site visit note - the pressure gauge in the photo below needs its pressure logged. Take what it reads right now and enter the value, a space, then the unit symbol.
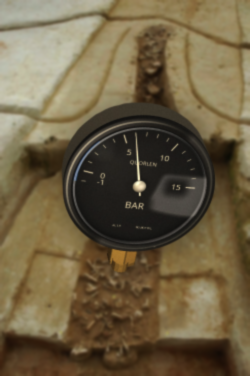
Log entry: 6 bar
